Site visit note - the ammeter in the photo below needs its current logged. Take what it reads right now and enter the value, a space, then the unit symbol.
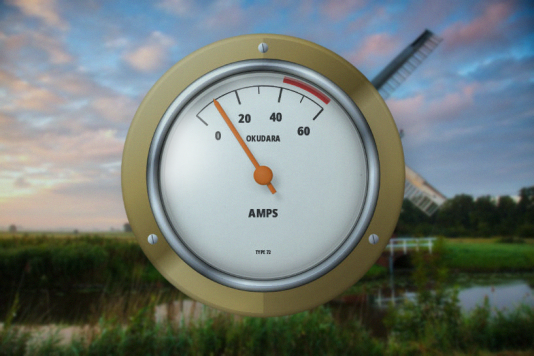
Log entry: 10 A
